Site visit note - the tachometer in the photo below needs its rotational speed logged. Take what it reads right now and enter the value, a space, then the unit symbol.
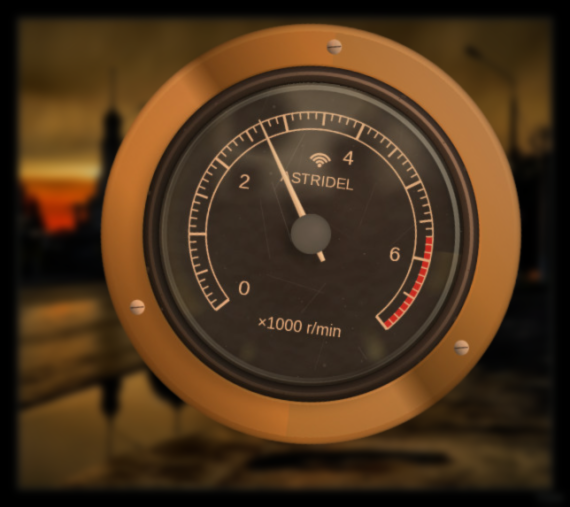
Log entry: 2700 rpm
